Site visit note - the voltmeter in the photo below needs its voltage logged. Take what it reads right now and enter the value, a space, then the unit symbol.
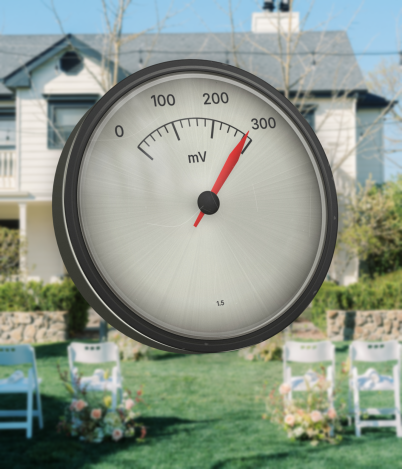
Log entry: 280 mV
